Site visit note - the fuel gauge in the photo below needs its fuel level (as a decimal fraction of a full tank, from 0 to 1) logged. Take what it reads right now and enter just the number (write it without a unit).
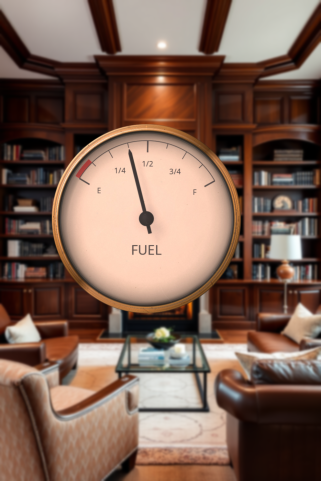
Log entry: 0.375
